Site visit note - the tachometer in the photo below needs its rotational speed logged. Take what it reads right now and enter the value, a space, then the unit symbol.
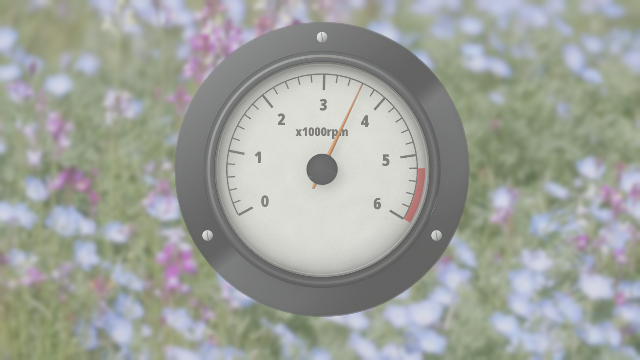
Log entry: 3600 rpm
